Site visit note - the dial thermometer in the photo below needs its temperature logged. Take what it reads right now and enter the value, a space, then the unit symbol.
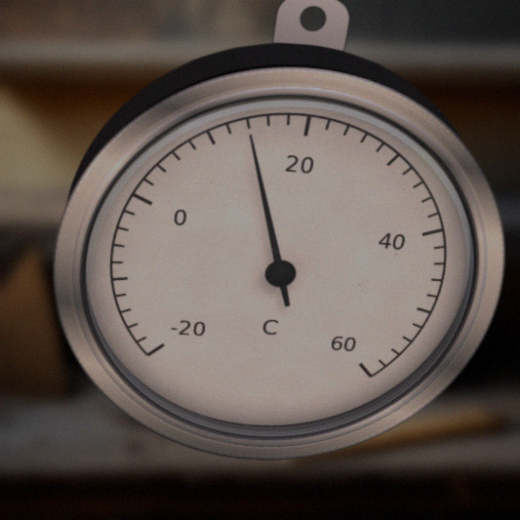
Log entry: 14 °C
